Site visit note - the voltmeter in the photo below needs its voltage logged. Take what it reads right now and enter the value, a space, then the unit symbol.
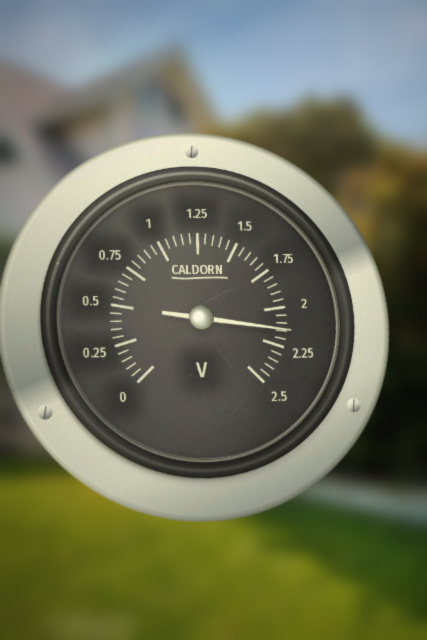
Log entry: 2.15 V
